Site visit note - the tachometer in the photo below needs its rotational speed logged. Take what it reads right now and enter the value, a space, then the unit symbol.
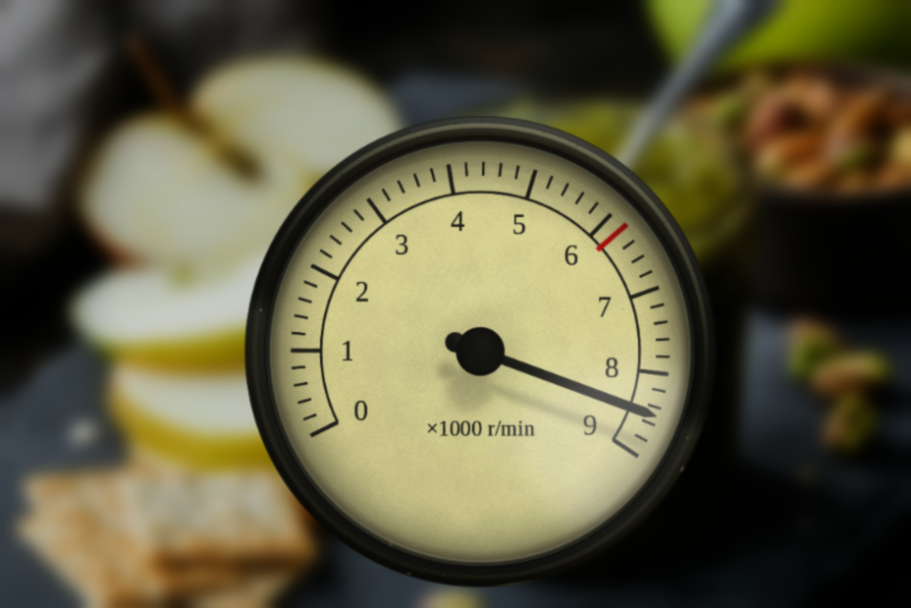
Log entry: 8500 rpm
